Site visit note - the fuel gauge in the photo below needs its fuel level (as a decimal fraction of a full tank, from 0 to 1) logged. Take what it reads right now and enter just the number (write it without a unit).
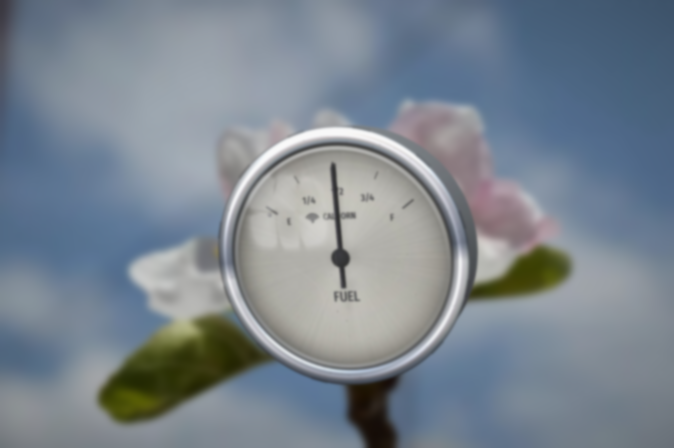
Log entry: 0.5
